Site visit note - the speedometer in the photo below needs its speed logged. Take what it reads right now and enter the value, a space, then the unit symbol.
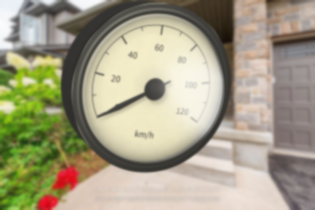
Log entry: 0 km/h
